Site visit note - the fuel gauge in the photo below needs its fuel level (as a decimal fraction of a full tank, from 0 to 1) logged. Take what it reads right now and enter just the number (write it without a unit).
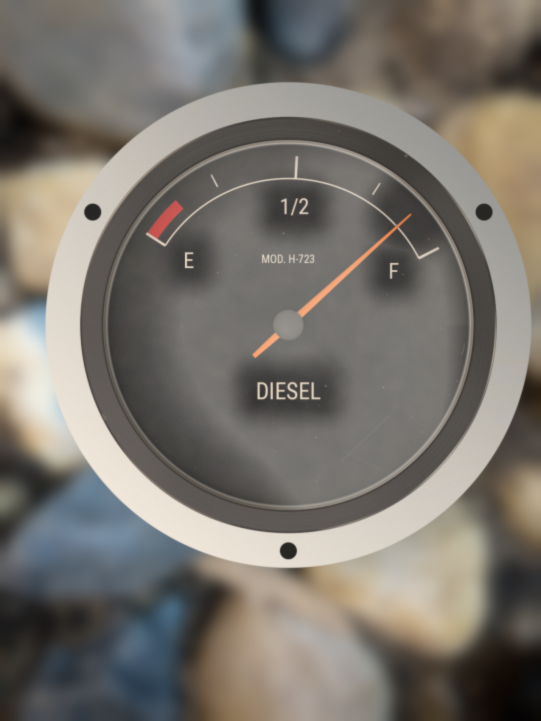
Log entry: 0.875
